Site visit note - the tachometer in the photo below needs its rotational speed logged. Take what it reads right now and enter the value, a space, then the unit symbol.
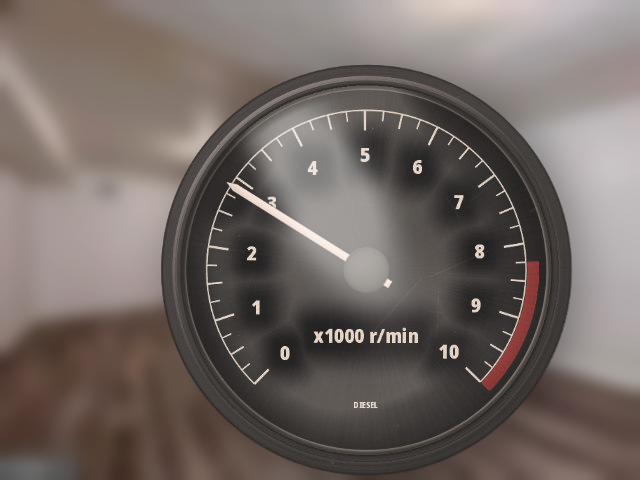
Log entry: 2875 rpm
